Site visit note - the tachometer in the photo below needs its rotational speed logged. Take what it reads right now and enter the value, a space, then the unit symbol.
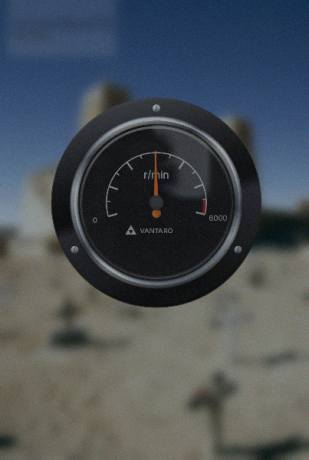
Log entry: 3000 rpm
